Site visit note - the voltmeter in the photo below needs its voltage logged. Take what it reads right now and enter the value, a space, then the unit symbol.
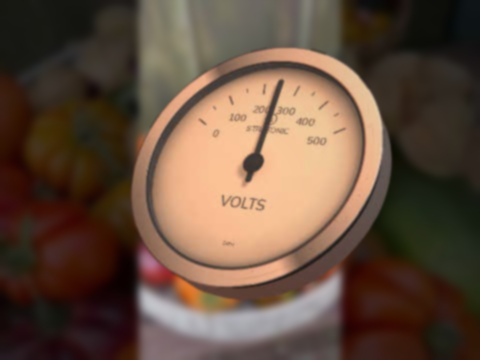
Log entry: 250 V
